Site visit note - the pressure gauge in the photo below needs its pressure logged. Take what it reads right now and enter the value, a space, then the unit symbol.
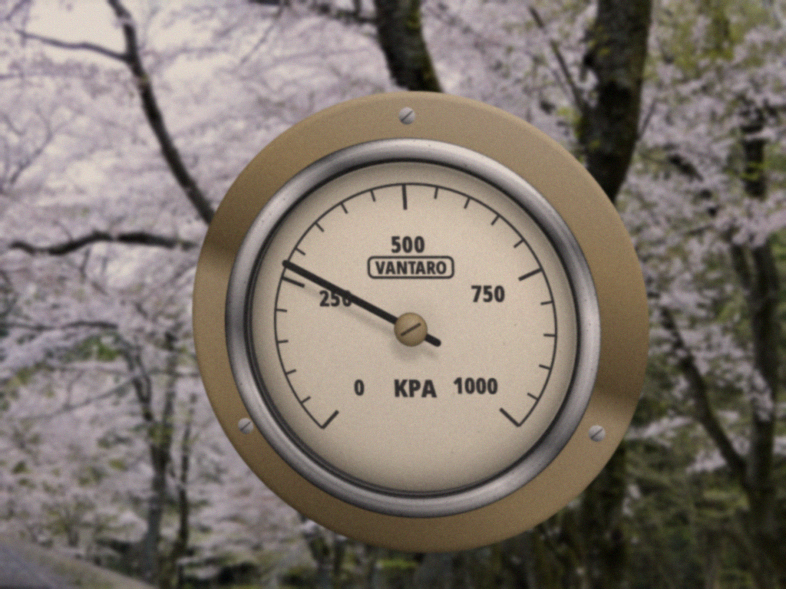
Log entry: 275 kPa
